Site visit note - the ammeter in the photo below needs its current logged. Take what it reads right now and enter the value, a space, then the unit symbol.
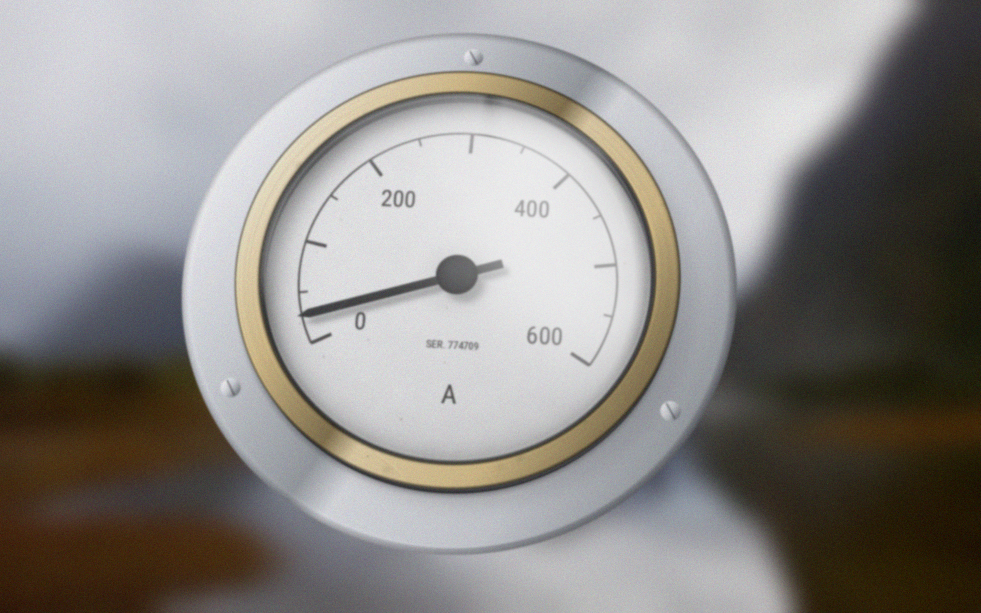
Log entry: 25 A
